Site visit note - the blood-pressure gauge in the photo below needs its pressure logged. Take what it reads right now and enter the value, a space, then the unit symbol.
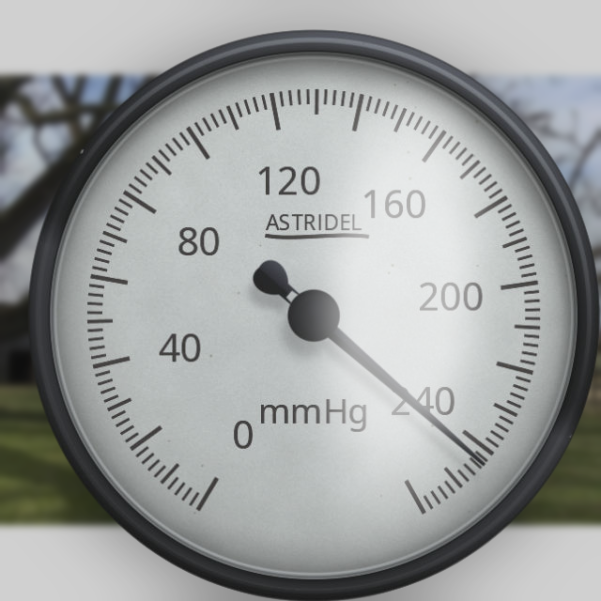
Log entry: 243 mmHg
